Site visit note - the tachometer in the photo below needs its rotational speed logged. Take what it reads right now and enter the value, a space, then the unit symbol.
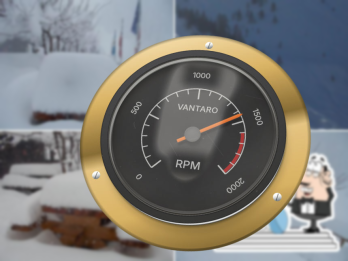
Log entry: 1450 rpm
